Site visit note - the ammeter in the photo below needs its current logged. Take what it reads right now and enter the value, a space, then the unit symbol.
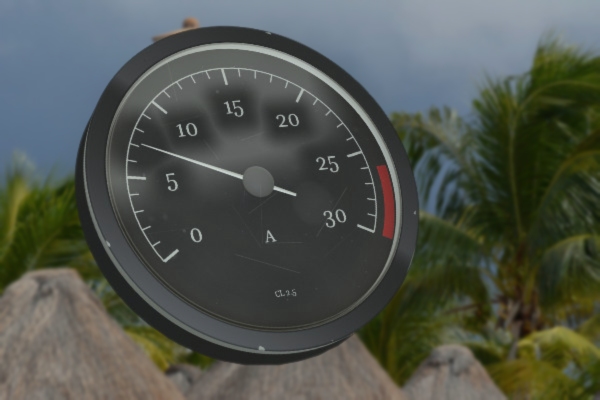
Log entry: 7 A
